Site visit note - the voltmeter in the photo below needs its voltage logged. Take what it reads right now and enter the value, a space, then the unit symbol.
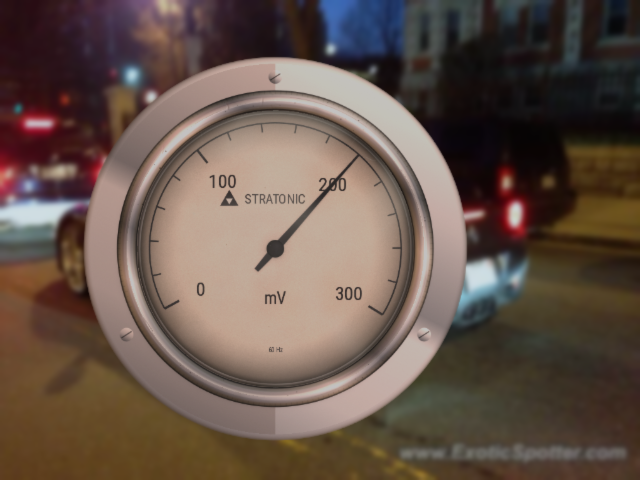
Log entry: 200 mV
